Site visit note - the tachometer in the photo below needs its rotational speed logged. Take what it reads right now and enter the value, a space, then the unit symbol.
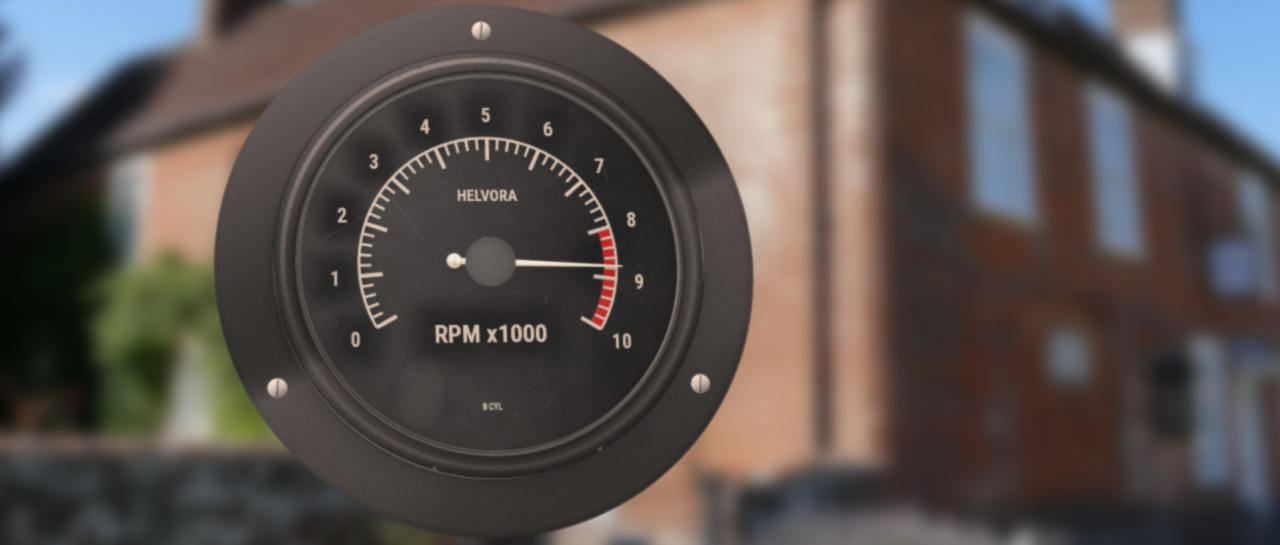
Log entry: 8800 rpm
